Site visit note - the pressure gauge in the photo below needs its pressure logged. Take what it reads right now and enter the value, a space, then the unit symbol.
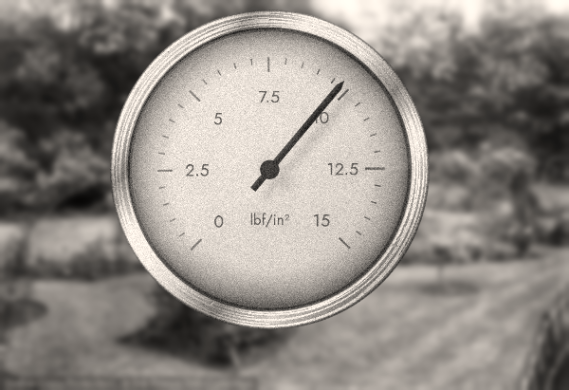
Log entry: 9.75 psi
